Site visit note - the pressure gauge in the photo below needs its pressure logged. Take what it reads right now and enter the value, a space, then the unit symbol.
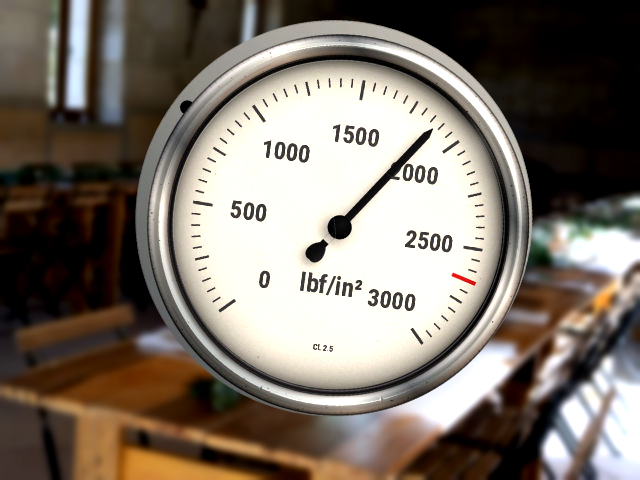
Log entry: 1875 psi
